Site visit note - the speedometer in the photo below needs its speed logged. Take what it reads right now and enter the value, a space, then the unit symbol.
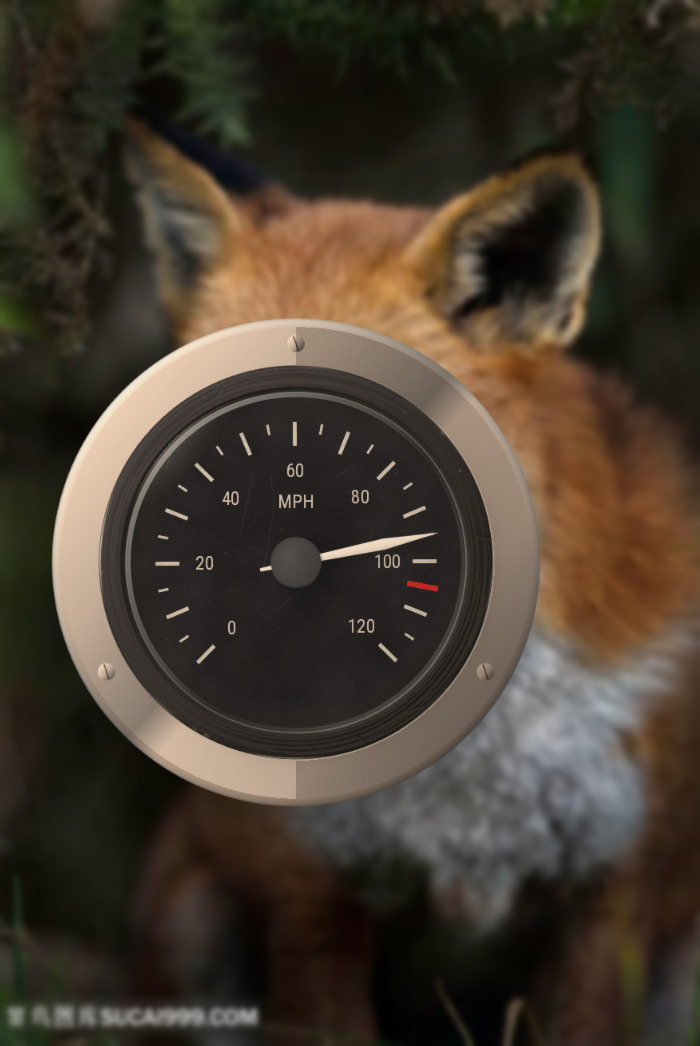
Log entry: 95 mph
